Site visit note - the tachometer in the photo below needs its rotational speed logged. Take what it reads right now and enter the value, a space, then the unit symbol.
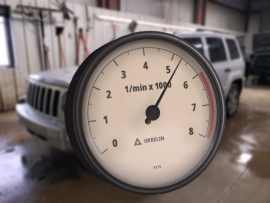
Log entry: 5250 rpm
